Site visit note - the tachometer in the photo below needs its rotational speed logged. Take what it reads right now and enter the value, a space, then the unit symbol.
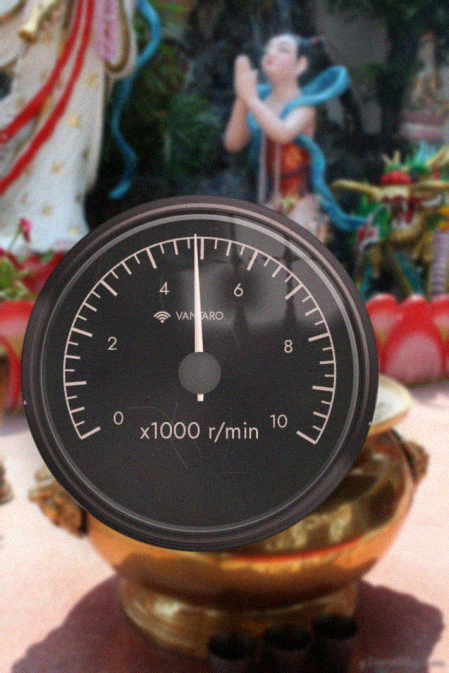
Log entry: 4875 rpm
